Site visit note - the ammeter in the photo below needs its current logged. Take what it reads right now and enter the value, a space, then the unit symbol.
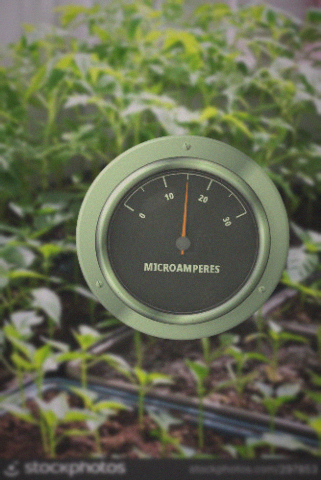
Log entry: 15 µA
